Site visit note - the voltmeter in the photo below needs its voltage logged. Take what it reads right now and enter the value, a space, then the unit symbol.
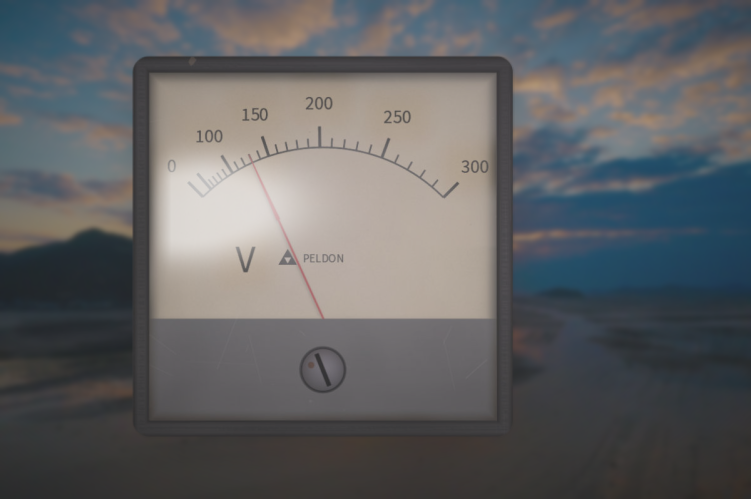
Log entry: 130 V
